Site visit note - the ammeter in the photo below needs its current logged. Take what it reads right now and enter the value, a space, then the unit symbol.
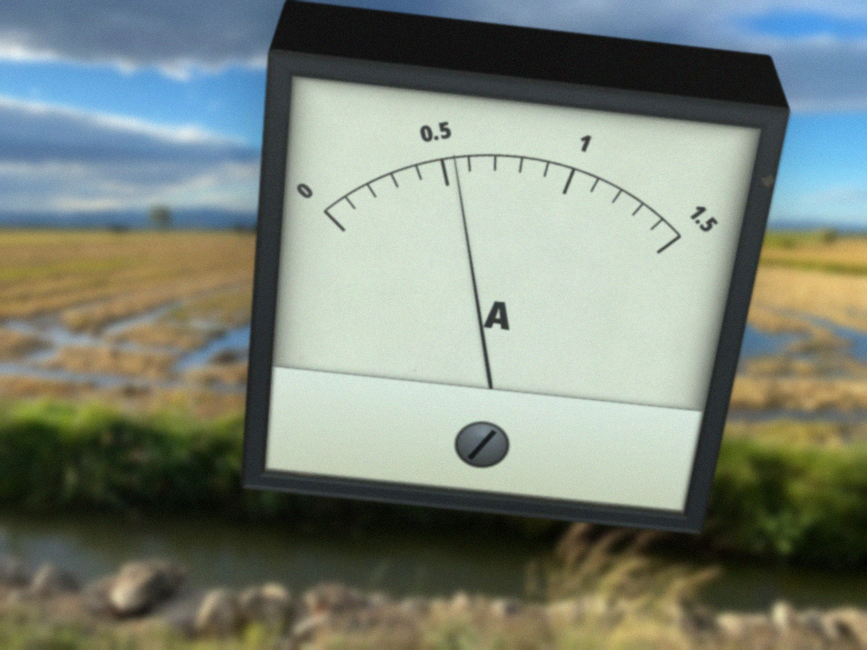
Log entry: 0.55 A
